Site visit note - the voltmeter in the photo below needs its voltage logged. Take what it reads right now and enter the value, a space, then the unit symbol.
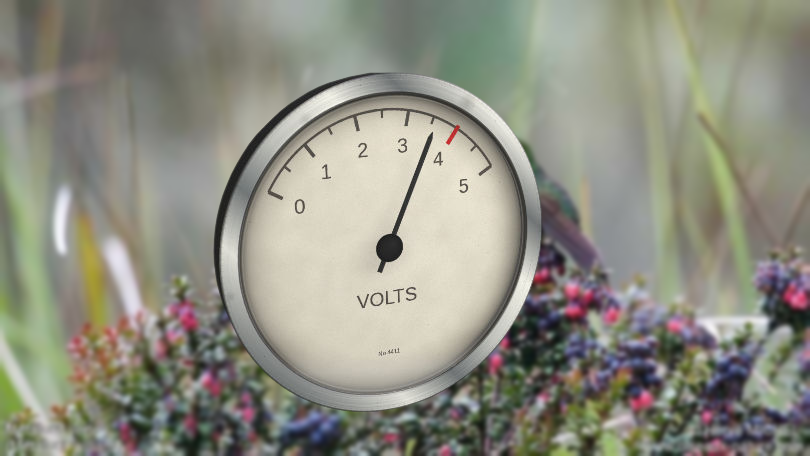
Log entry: 3.5 V
